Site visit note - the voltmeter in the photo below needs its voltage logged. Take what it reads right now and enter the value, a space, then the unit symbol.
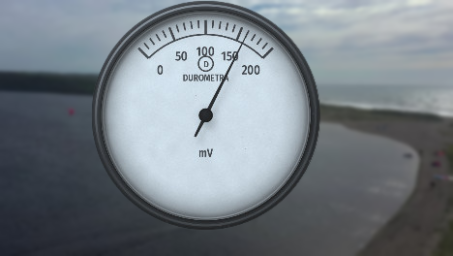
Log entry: 160 mV
